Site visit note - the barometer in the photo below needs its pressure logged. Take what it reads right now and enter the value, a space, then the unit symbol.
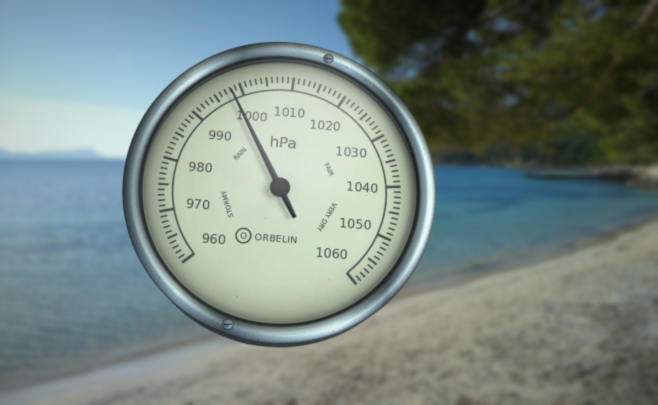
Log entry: 998 hPa
